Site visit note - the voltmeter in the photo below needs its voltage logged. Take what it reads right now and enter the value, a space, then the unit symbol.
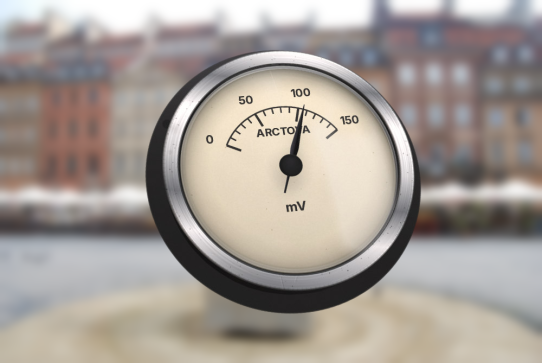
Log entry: 105 mV
